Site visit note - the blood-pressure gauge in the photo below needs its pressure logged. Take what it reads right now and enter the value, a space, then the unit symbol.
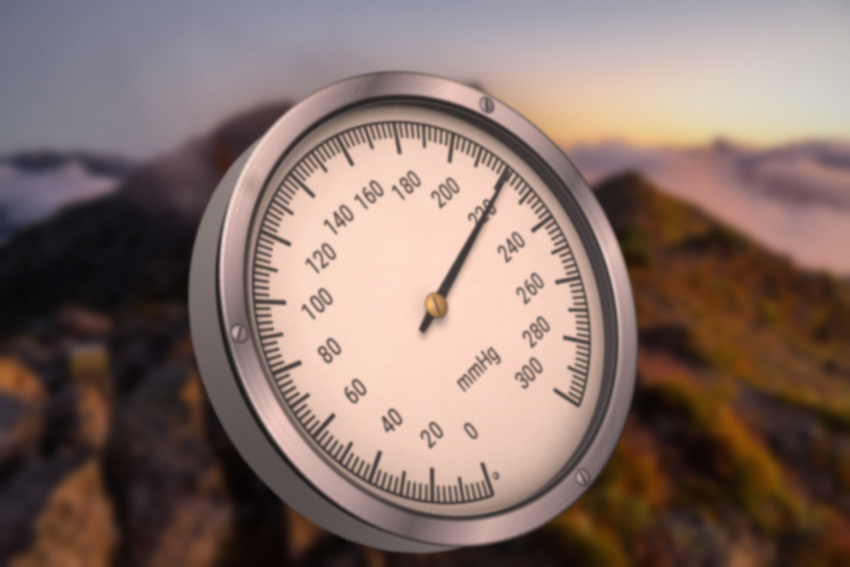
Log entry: 220 mmHg
